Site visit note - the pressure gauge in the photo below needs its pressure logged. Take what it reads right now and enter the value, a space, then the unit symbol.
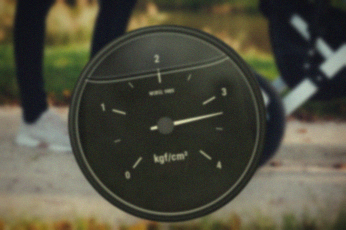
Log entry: 3.25 kg/cm²
